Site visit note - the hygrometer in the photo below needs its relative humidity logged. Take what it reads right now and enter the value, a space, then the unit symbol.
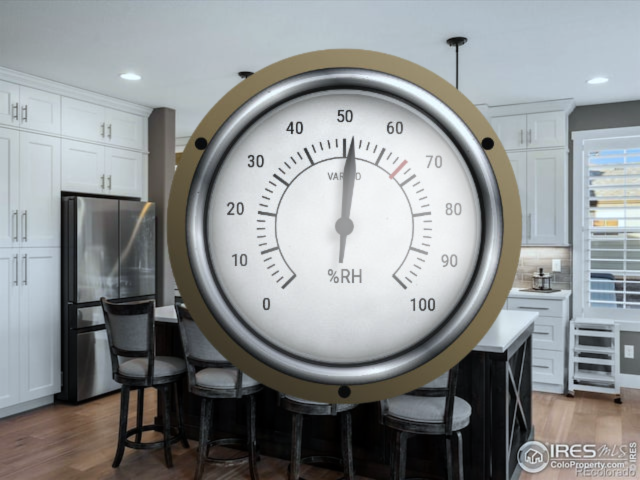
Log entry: 52 %
